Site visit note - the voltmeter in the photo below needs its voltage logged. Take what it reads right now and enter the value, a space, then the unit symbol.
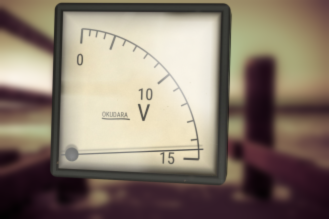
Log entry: 14.5 V
